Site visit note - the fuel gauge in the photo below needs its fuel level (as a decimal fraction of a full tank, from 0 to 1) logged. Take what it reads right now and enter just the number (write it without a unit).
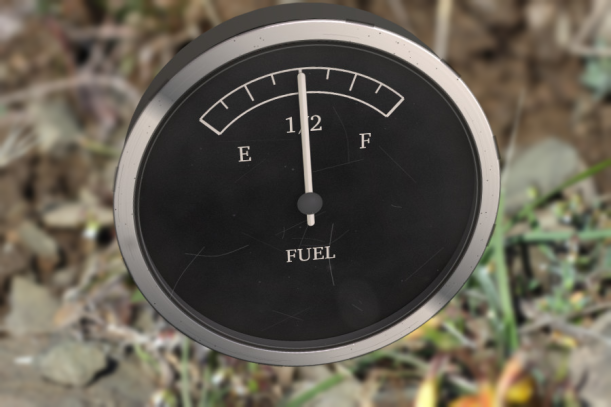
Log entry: 0.5
